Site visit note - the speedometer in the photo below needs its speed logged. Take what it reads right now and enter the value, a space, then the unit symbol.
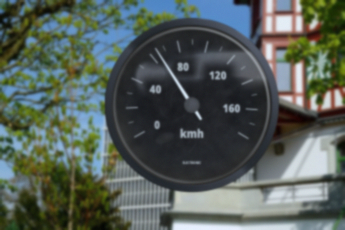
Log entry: 65 km/h
